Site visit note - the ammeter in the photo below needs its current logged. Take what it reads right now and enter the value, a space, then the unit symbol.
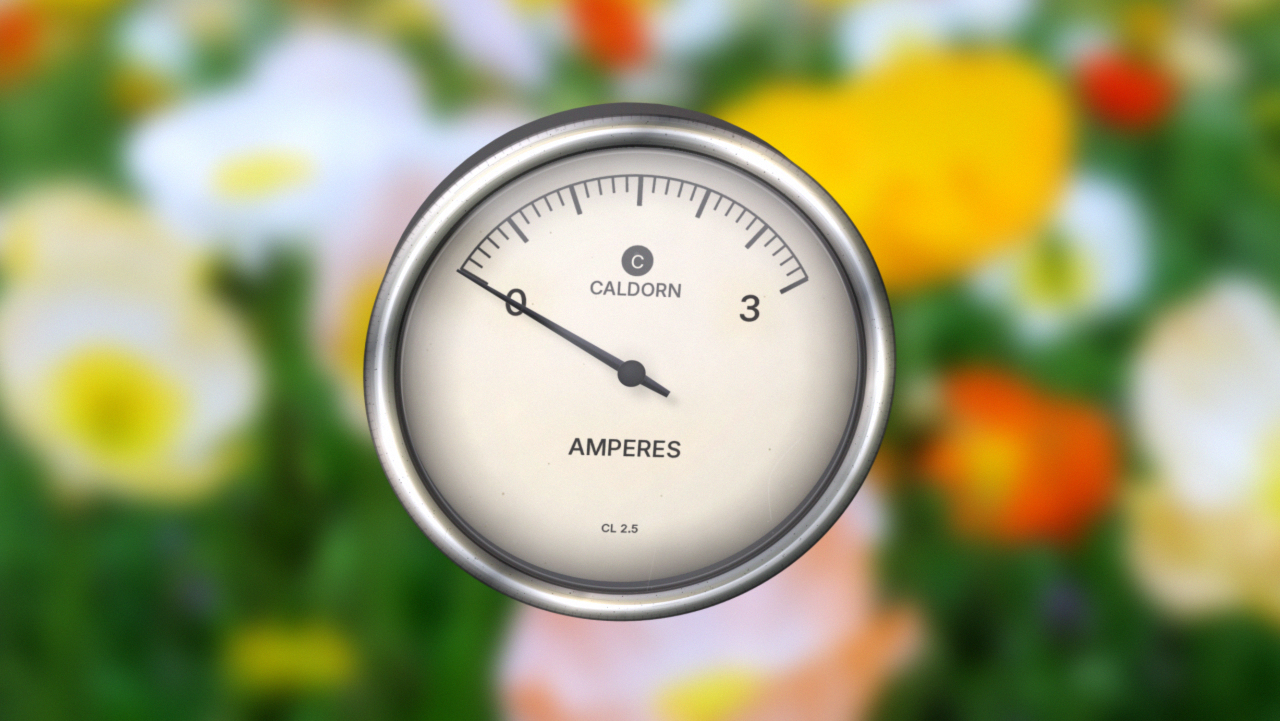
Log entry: 0 A
